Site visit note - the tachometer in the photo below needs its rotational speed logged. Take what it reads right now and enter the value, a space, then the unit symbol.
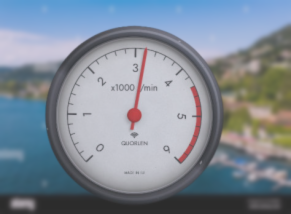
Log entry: 3200 rpm
